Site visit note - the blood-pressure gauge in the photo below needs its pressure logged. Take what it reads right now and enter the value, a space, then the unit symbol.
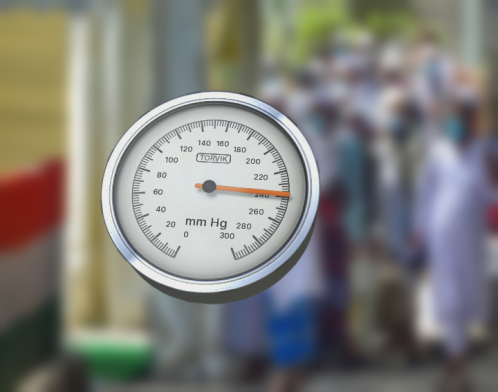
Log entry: 240 mmHg
